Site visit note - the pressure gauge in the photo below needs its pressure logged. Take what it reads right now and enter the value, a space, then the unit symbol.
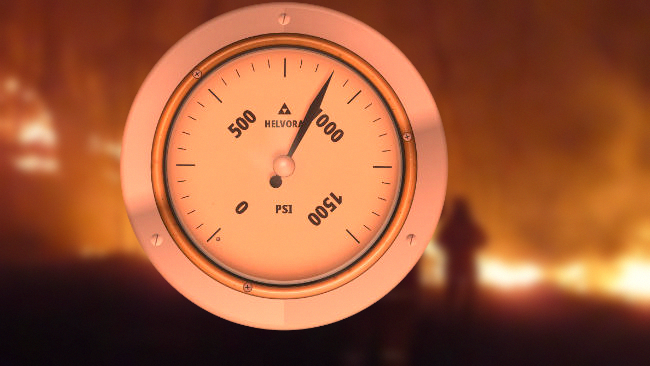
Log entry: 900 psi
